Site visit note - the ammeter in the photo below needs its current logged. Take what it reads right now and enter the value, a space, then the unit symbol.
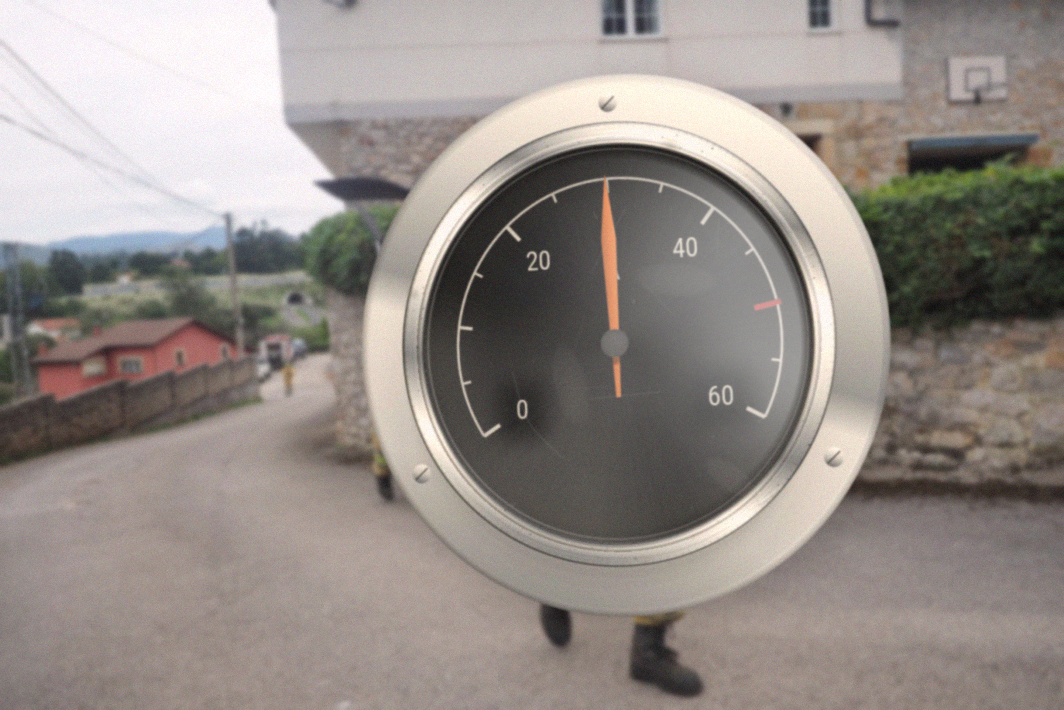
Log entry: 30 A
